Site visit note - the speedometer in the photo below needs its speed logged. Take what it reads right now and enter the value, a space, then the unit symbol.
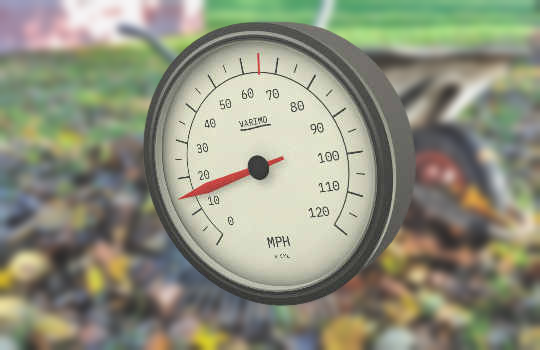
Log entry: 15 mph
